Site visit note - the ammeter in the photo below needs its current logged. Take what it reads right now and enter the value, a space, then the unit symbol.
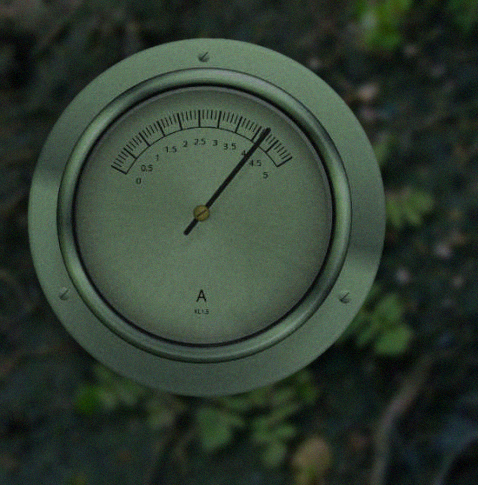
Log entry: 4.2 A
